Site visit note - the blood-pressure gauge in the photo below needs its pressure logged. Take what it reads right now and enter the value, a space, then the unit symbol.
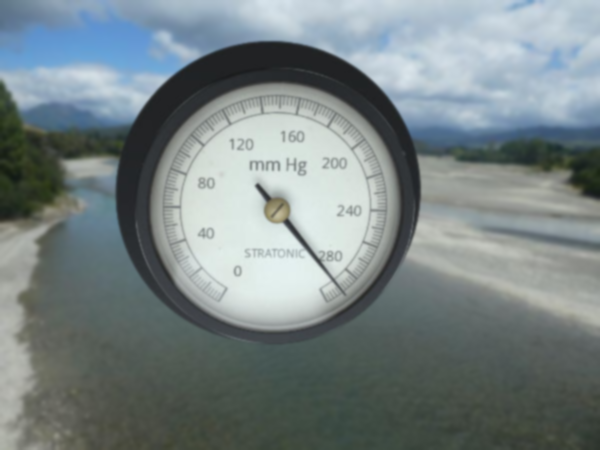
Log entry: 290 mmHg
